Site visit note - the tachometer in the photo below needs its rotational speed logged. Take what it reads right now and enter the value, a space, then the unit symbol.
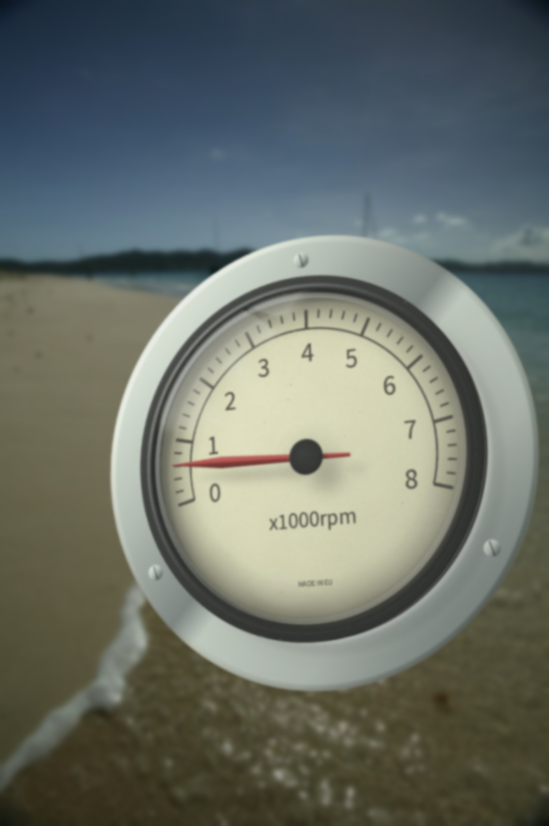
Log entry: 600 rpm
